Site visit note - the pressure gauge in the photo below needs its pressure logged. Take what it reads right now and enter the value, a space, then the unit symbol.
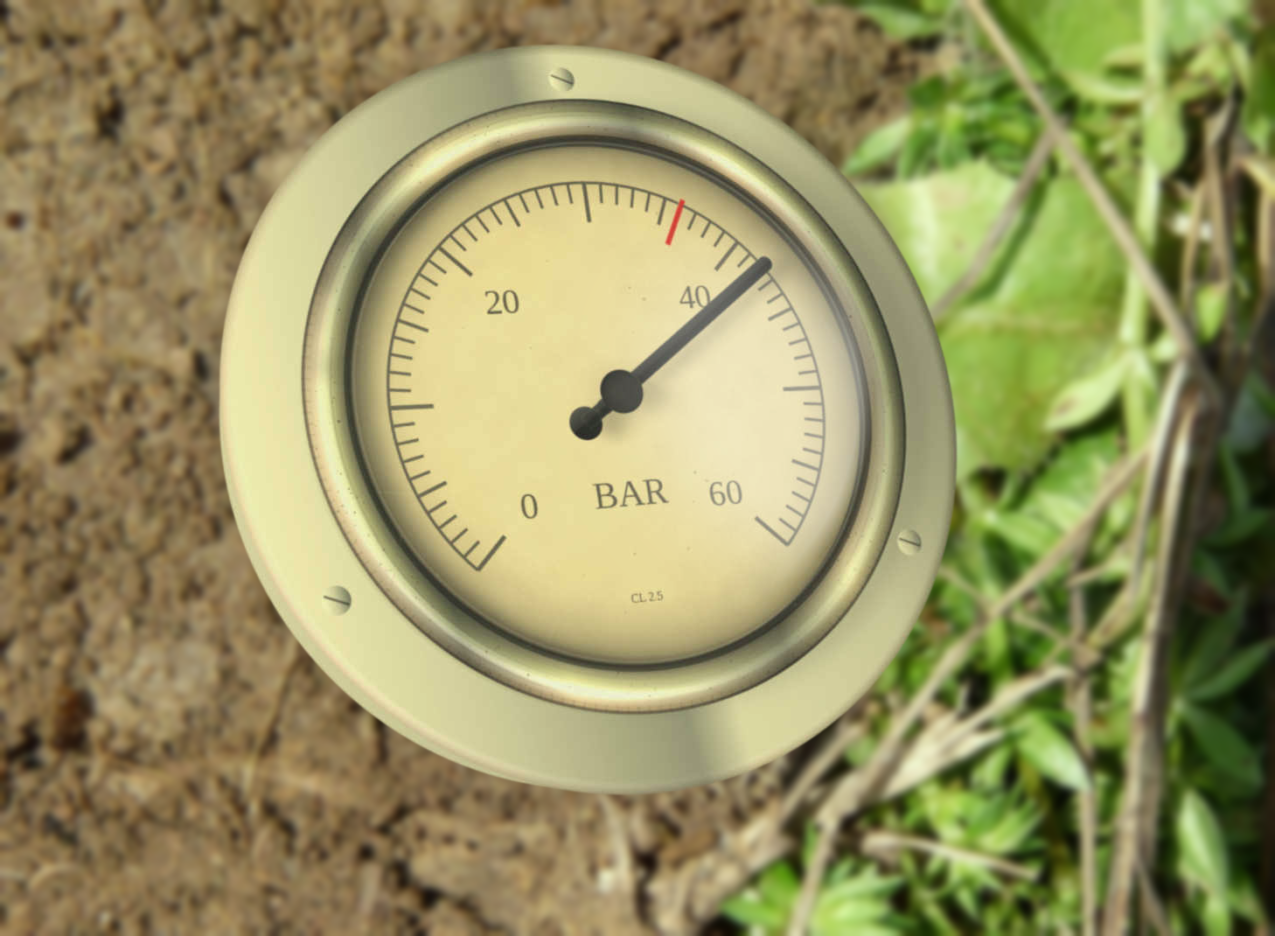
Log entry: 42 bar
